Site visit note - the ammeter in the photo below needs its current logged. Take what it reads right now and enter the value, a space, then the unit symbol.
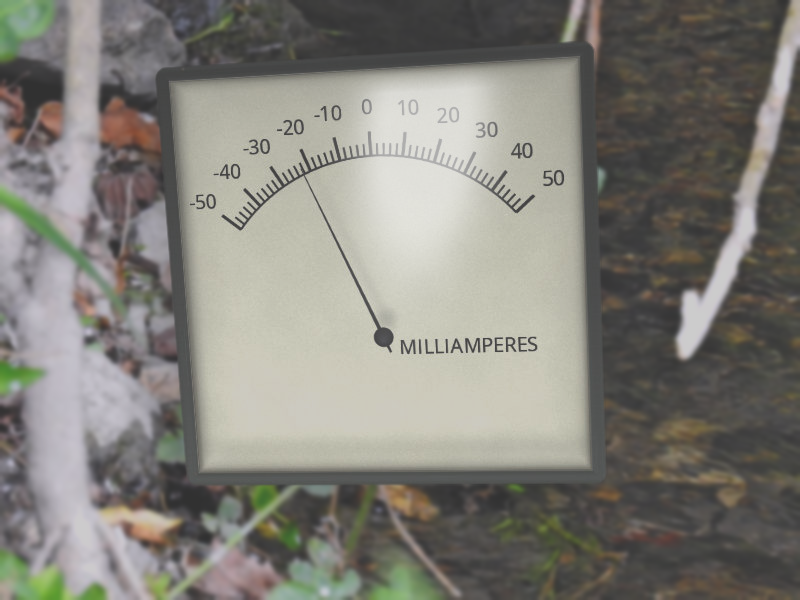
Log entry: -22 mA
